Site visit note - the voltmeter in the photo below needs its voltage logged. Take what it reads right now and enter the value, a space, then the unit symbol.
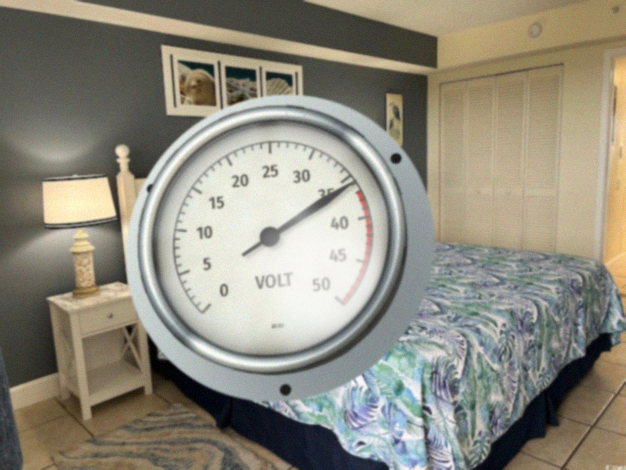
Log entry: 36 V
